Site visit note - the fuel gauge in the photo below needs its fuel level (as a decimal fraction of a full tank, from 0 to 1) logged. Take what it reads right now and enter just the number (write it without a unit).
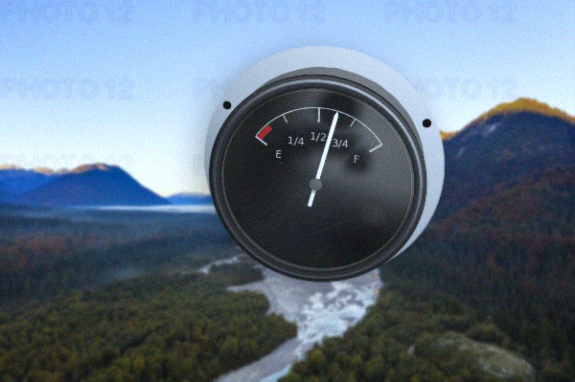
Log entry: 0.625
